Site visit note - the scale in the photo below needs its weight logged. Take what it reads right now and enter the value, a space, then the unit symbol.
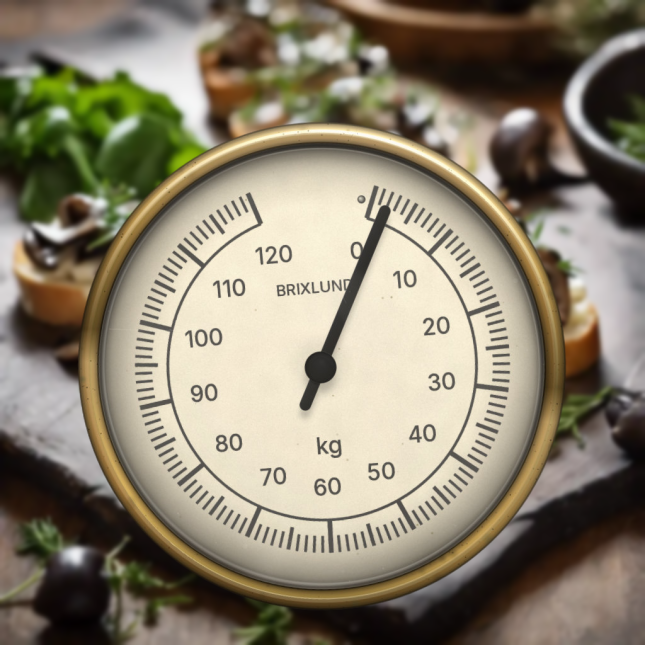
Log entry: 2 kg
